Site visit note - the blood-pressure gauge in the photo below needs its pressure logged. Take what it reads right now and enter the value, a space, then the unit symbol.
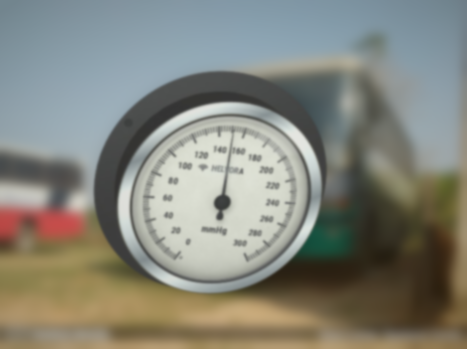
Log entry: 150 mmHg
